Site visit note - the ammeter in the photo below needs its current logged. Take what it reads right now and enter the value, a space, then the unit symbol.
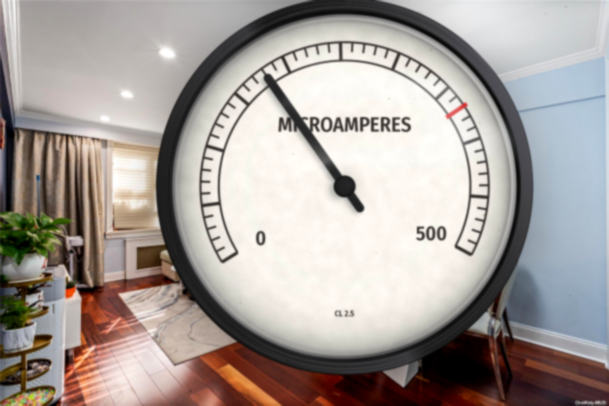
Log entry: 180 µA
